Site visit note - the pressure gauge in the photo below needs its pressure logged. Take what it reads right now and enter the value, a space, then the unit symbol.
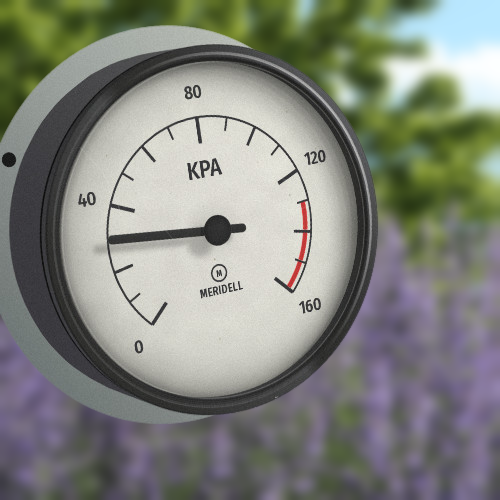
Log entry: 30 kPa
